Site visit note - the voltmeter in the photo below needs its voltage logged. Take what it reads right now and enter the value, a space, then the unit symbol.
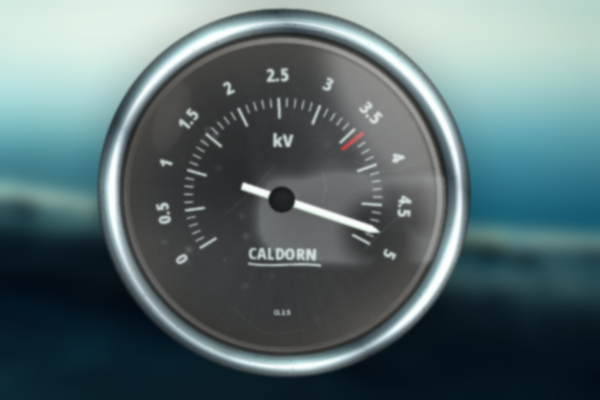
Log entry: 4.8 kV
